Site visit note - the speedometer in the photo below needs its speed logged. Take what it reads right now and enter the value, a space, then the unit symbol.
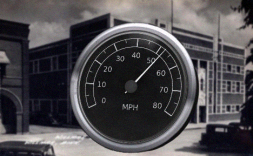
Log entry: 52.5 mph
